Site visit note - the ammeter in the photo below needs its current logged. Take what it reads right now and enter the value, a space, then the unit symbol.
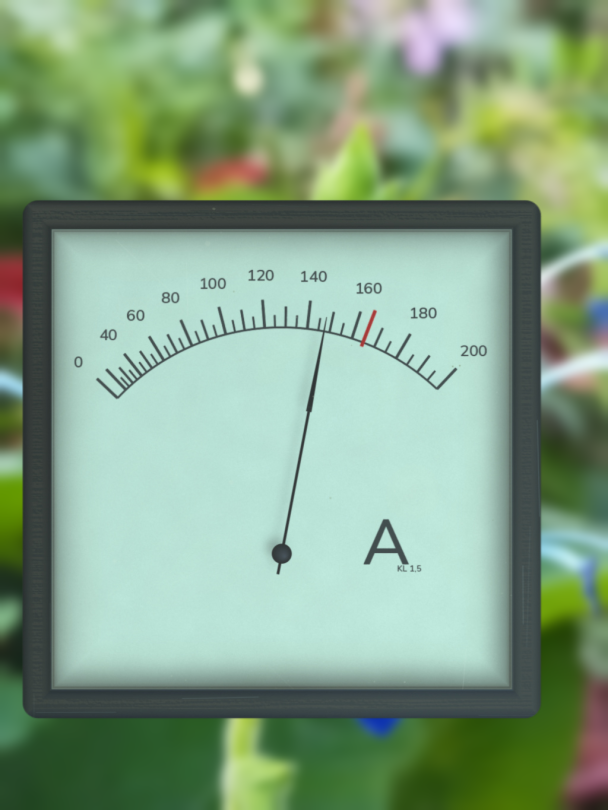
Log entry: 147.5 A
